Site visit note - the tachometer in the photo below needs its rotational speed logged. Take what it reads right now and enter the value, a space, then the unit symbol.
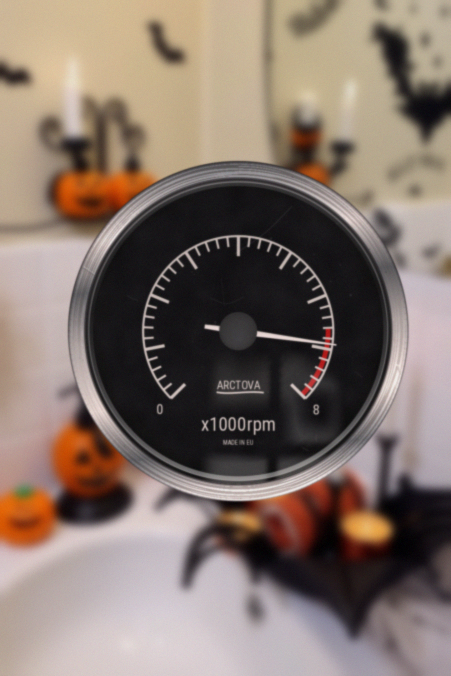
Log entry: 6900 rpm
